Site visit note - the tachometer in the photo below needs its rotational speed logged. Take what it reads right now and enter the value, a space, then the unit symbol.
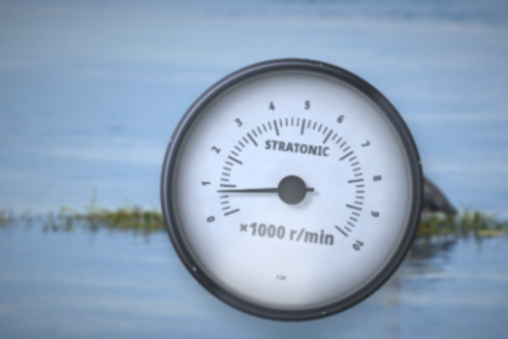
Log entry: 800 rpm
